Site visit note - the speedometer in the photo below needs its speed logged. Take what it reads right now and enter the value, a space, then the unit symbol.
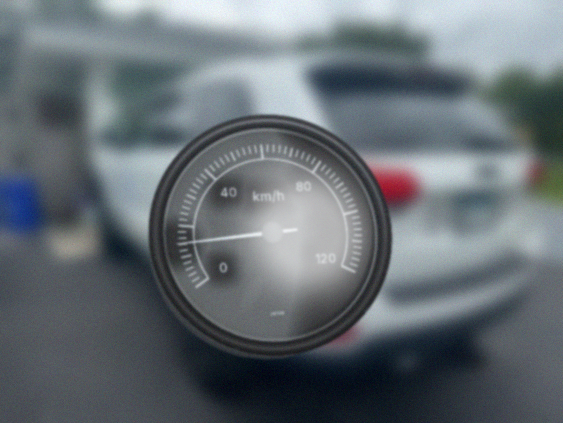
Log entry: 14 km/h
